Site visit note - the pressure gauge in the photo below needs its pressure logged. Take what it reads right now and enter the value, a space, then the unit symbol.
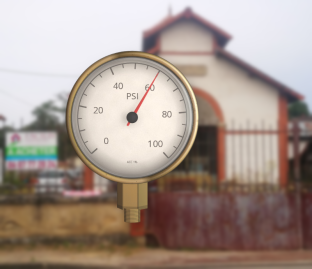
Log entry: 60 psi
